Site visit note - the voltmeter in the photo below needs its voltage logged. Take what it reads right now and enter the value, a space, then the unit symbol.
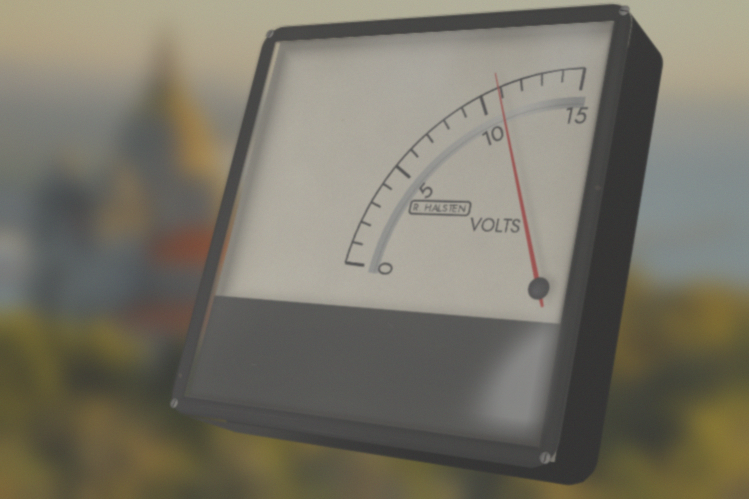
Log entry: 11 V
